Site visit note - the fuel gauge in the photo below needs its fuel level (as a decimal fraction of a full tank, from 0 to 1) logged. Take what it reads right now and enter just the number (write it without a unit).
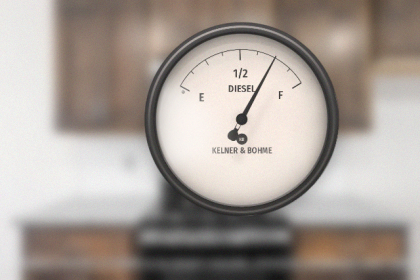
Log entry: 0.75
